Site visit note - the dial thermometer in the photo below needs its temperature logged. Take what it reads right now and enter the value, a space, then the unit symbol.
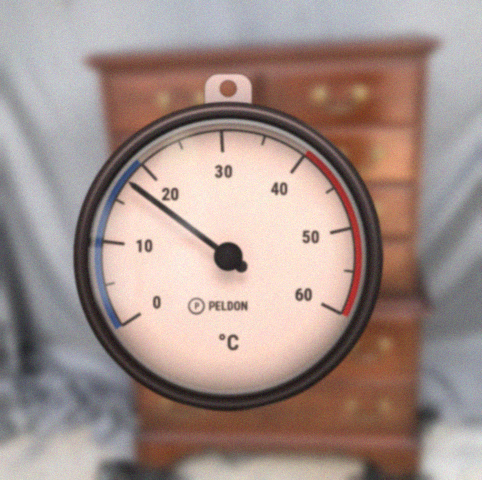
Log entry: 17.5 °C
